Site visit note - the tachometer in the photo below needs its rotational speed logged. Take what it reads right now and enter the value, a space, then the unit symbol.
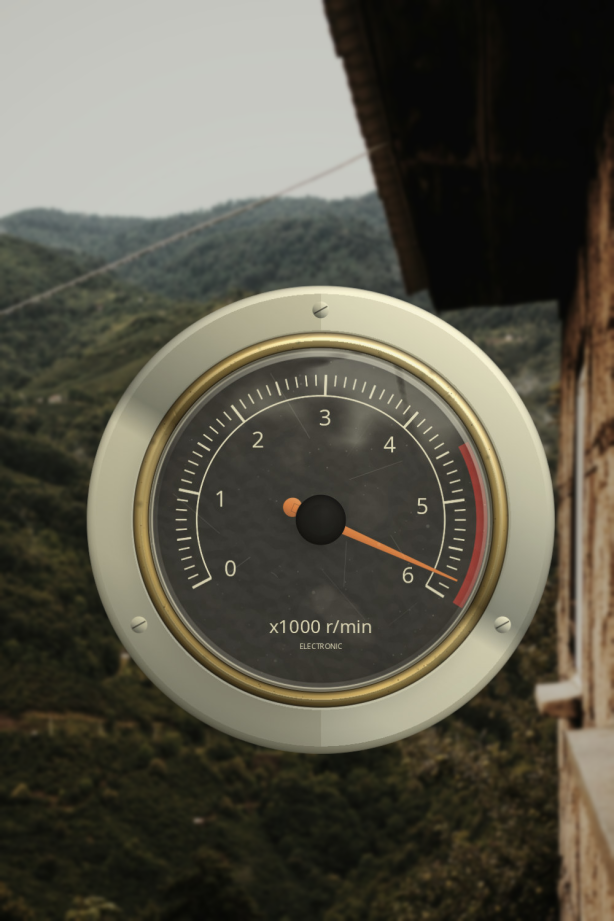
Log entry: 5800 rpm
